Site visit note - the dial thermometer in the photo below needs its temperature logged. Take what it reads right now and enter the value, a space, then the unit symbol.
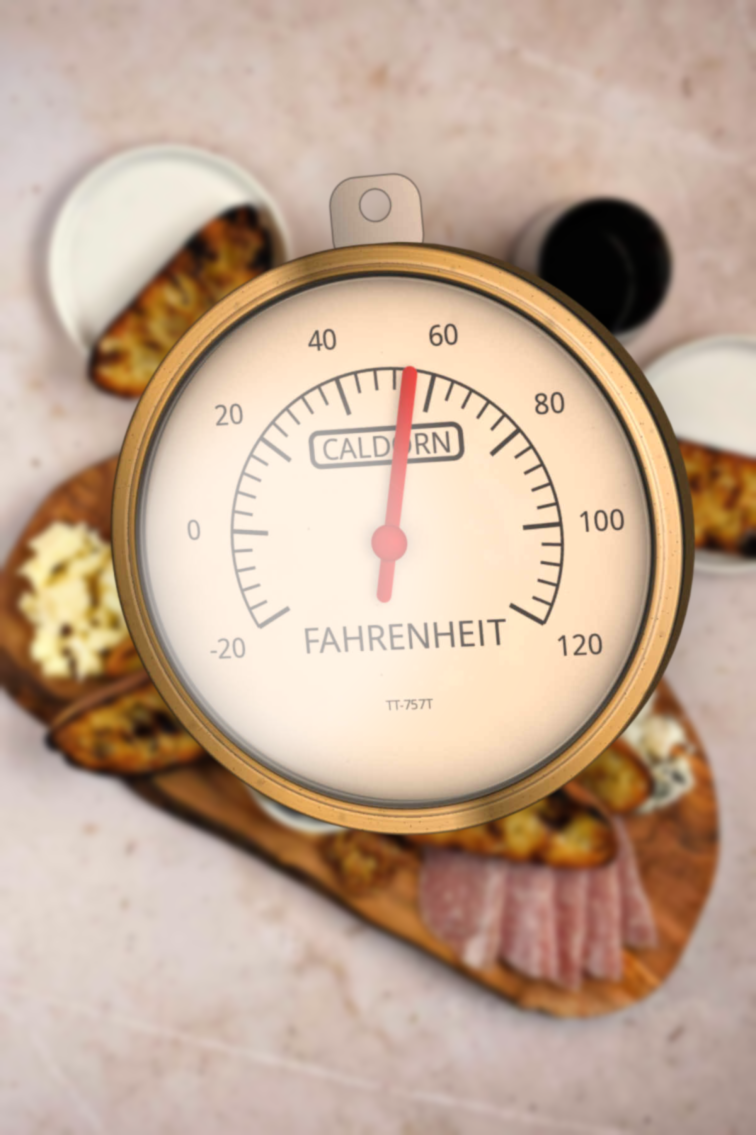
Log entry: 56 °F
